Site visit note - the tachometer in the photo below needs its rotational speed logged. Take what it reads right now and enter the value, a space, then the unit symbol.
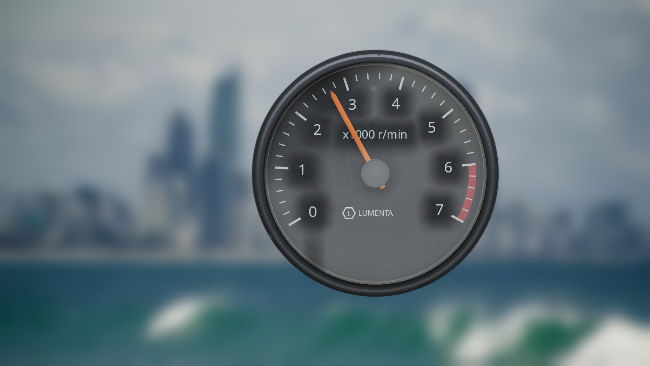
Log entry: 2700 rpm
